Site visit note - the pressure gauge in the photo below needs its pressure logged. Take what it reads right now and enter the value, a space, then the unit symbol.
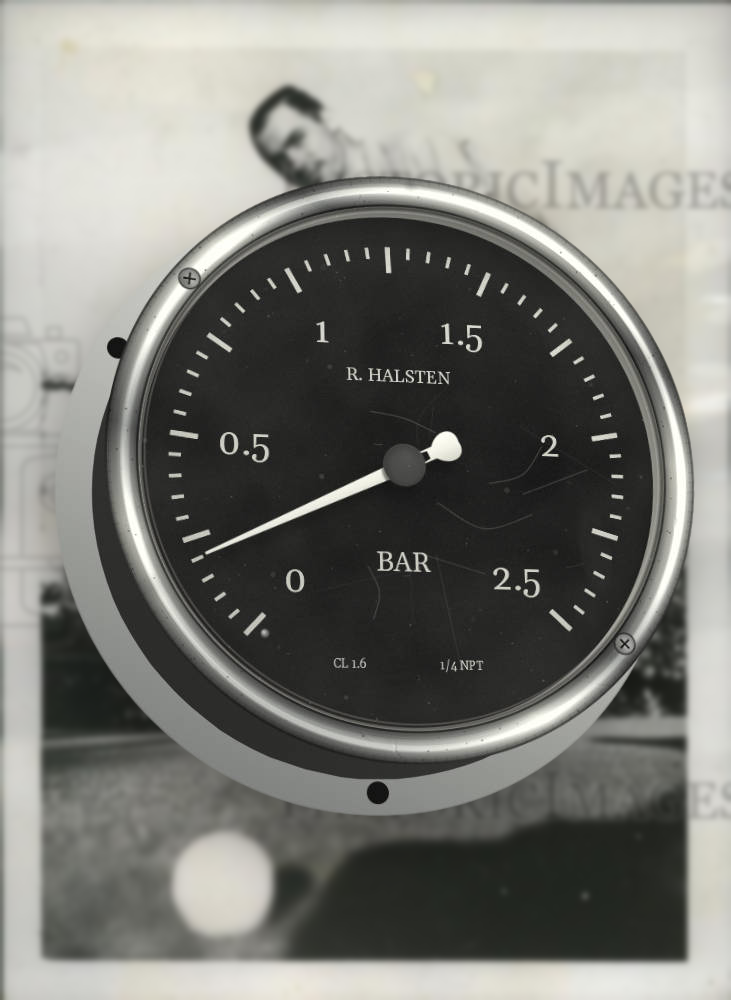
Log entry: 0.2 bar
